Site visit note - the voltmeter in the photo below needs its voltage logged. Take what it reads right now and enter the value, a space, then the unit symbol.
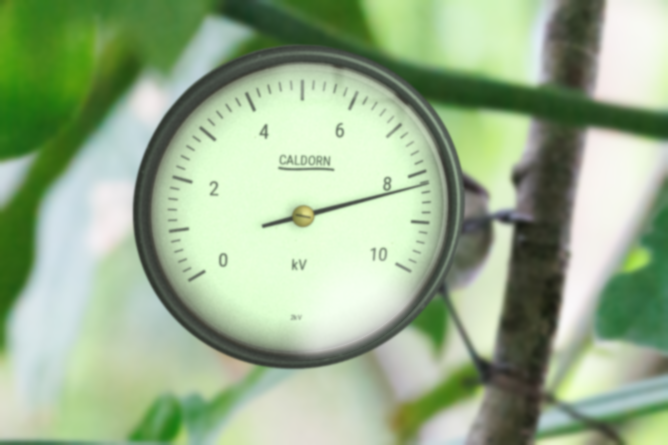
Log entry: 8.2 kV
